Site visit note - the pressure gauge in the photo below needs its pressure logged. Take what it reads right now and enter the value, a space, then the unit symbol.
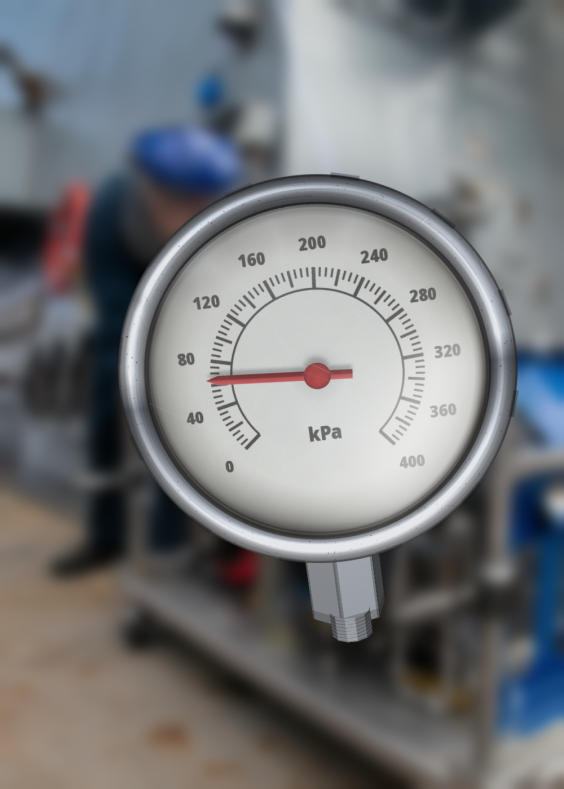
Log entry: 65 kPa
